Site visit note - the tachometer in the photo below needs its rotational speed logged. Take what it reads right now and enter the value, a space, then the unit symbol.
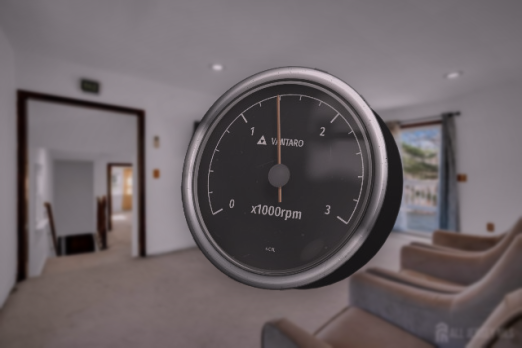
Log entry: 1400 rpm
